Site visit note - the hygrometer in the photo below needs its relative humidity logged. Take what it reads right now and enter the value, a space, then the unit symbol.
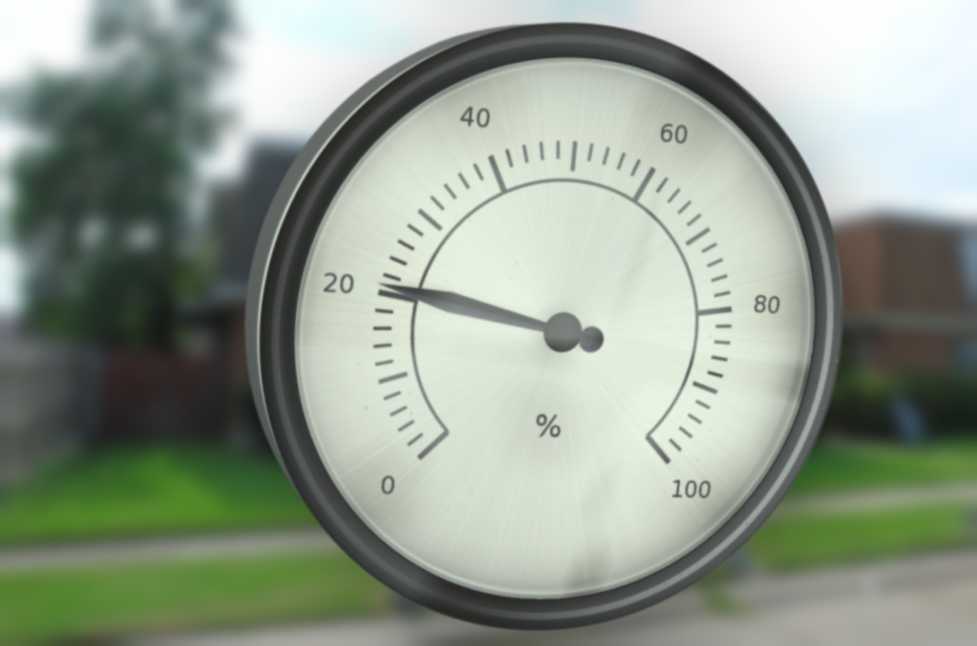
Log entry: 21 %
